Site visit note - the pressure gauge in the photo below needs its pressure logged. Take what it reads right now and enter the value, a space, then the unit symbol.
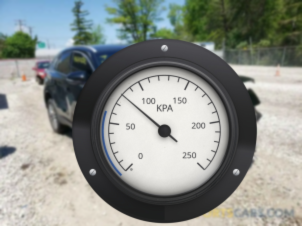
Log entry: 80 kPa
